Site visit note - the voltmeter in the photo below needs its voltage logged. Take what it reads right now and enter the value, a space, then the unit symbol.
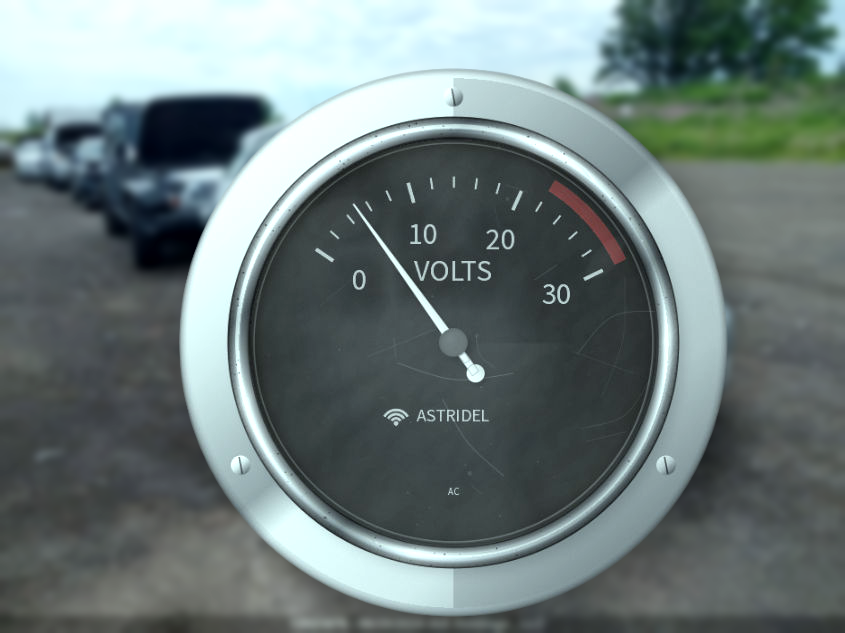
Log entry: 5 V
